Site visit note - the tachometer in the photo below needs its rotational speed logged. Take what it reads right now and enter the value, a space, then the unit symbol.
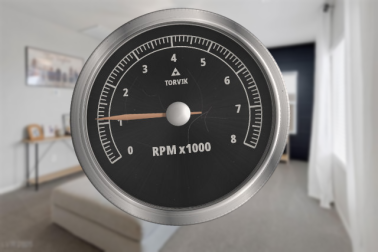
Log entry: 1100 rpm
